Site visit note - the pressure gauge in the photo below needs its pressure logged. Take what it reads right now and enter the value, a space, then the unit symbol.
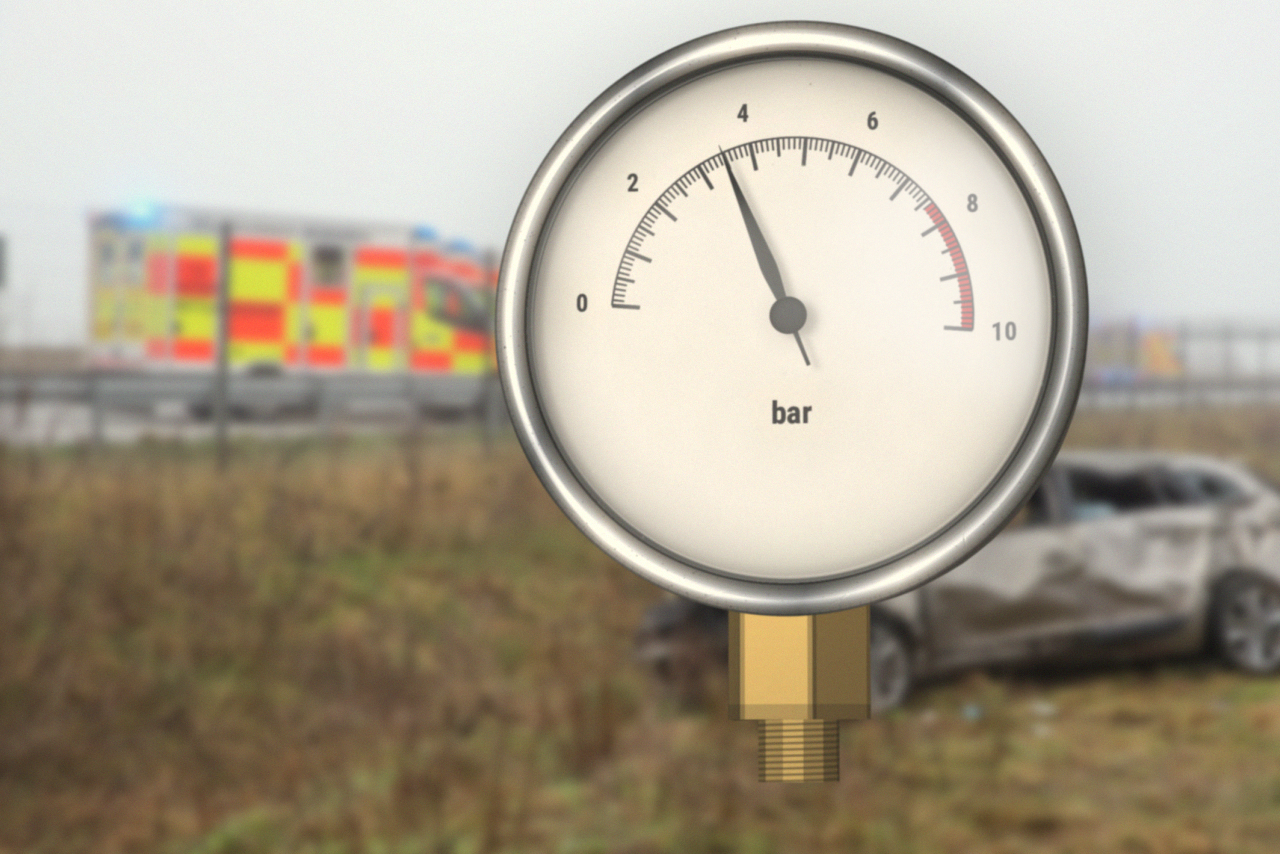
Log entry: 3.5 bar
